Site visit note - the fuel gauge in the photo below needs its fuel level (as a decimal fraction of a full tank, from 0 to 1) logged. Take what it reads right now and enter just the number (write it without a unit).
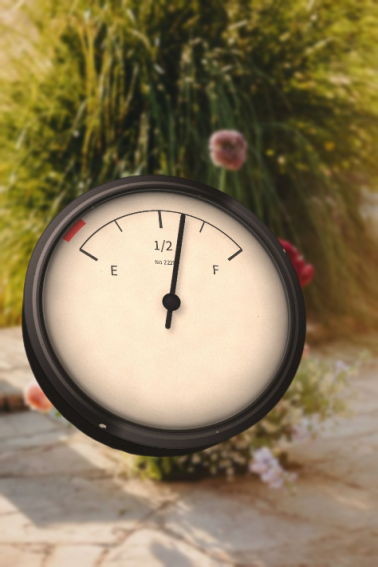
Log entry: 0.625
